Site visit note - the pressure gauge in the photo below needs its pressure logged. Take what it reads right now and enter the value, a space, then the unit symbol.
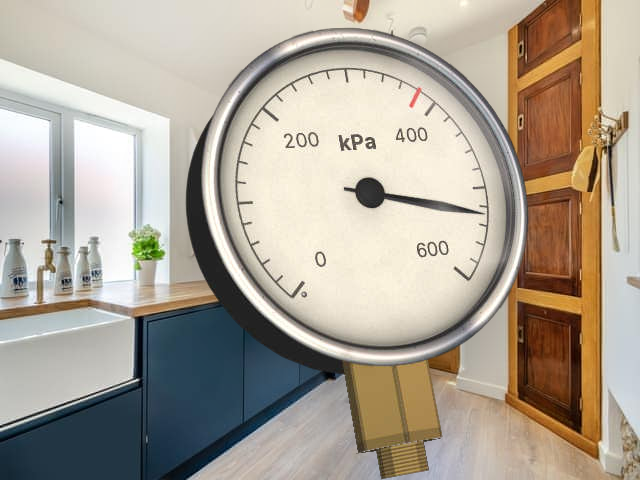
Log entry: 530 kPa
